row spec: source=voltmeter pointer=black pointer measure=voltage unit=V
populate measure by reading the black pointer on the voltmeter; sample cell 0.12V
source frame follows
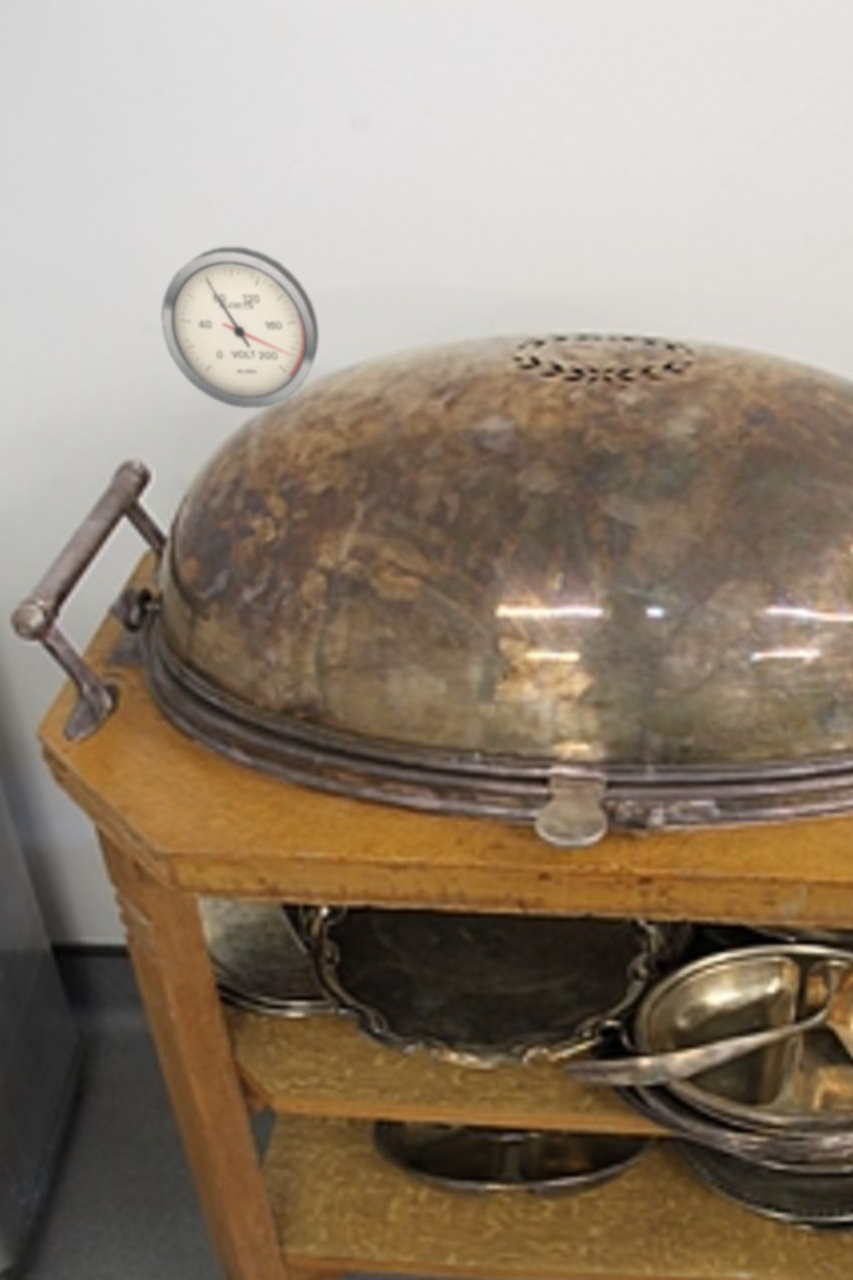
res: 80V
